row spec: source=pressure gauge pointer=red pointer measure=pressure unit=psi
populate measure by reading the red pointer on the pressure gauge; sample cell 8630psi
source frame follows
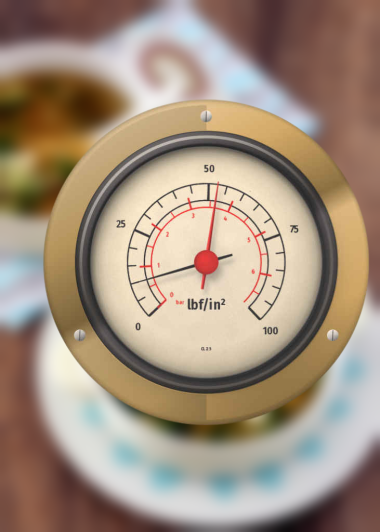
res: 52.5psi
